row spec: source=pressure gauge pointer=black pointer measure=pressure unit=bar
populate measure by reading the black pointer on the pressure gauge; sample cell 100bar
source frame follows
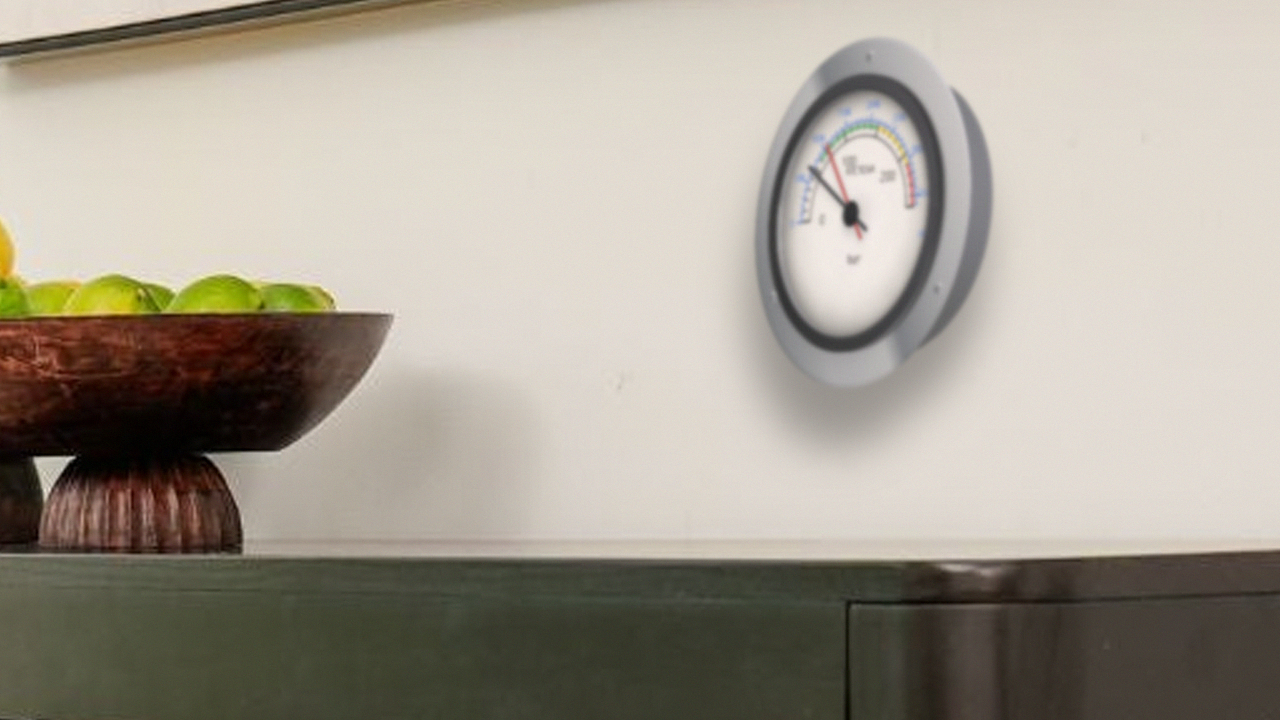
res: 50bar
